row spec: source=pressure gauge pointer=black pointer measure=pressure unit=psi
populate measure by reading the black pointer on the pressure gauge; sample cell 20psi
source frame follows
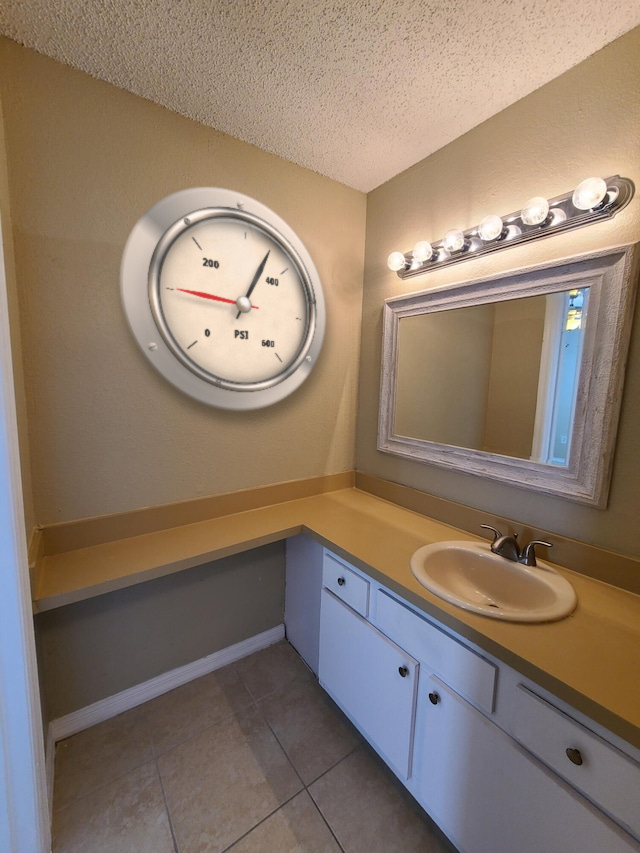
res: 350psi
